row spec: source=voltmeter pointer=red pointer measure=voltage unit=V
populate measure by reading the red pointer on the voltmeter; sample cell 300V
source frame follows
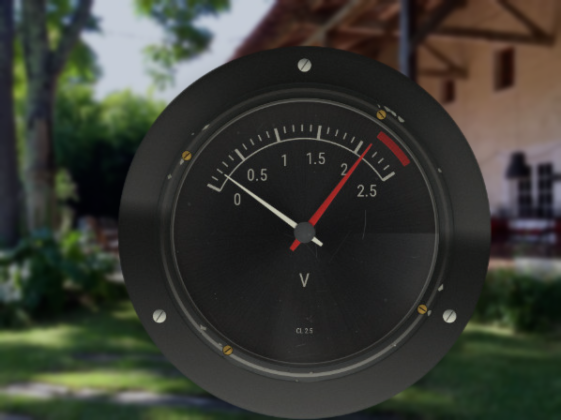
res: 2.1V
